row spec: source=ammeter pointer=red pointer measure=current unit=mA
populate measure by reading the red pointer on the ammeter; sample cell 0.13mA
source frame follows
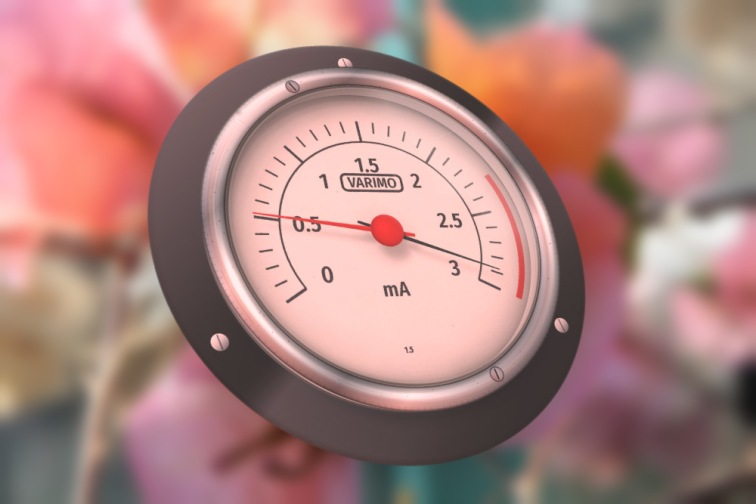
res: 0.5mA
